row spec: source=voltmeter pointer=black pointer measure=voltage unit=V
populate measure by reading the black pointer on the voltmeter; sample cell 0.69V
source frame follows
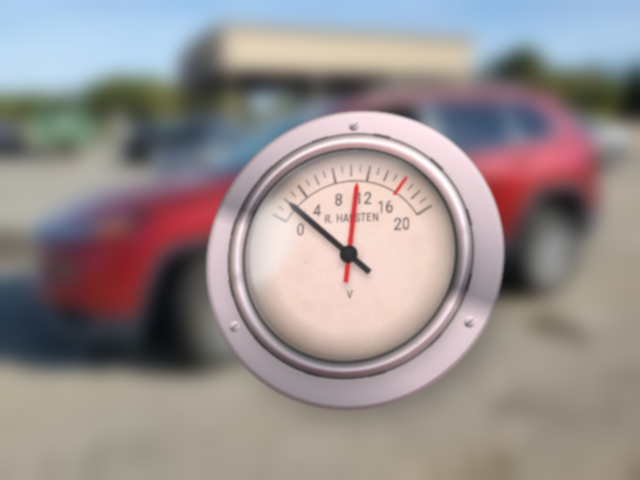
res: 2V
